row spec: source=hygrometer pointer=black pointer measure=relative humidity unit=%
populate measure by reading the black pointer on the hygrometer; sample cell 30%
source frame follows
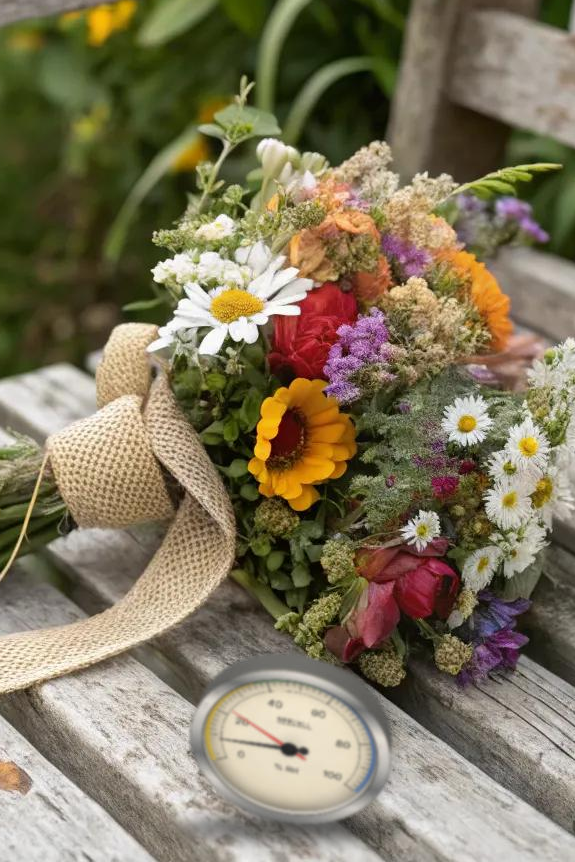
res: 10%
